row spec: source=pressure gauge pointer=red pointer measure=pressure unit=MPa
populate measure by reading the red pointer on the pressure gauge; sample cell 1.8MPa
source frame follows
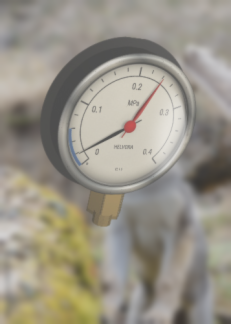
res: 0.24MPa
